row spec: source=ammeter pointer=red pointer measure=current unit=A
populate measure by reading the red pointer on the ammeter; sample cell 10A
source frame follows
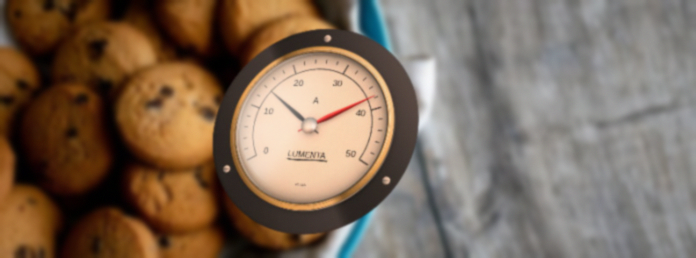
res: 38A
